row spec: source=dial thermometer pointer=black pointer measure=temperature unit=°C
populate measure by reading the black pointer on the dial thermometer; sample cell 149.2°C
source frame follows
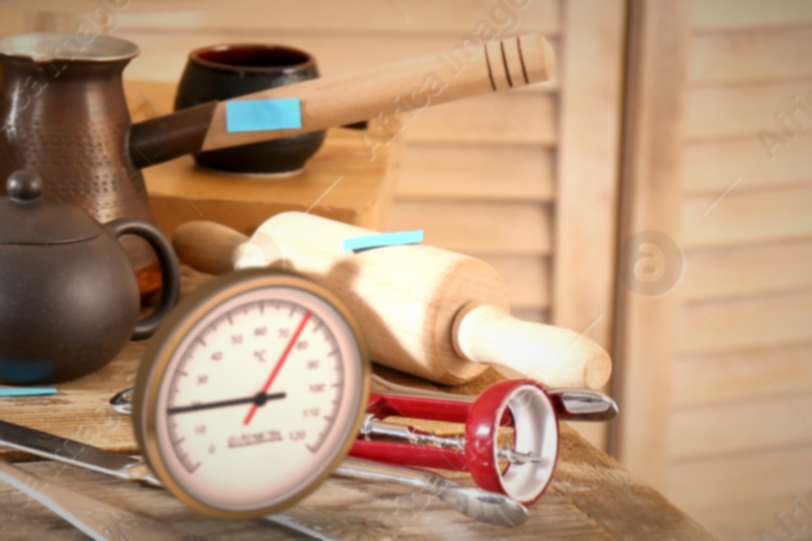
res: 20°C
